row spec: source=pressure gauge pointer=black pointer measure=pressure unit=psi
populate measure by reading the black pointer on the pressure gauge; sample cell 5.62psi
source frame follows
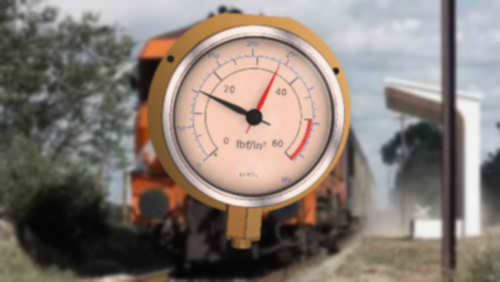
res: 15psi
